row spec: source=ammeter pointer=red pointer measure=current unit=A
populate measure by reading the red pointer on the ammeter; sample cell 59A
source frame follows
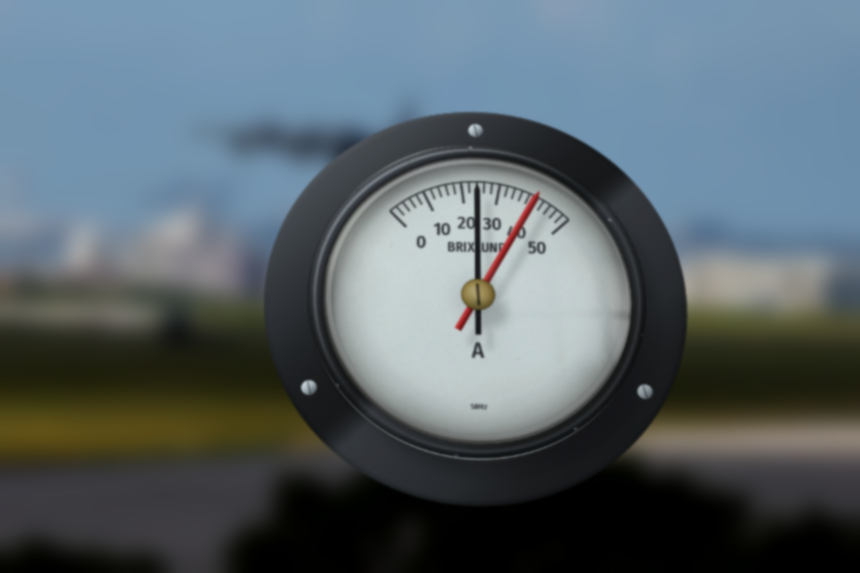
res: 40A
